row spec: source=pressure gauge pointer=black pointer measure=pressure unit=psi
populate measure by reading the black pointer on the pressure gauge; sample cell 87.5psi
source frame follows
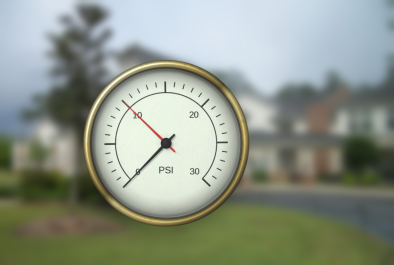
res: 0psi
